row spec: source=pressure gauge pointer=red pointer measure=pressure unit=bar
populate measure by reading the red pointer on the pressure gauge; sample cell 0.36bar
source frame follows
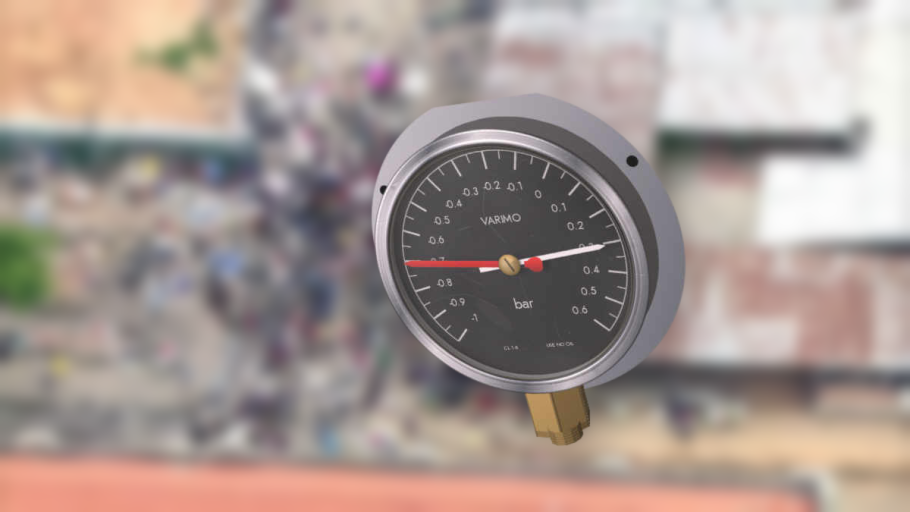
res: -0.7bar
